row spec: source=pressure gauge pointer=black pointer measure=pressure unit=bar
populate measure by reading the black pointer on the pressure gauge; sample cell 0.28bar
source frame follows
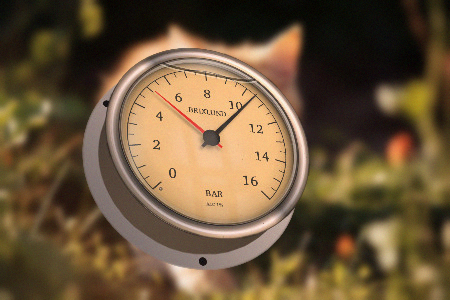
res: 10.5bar
